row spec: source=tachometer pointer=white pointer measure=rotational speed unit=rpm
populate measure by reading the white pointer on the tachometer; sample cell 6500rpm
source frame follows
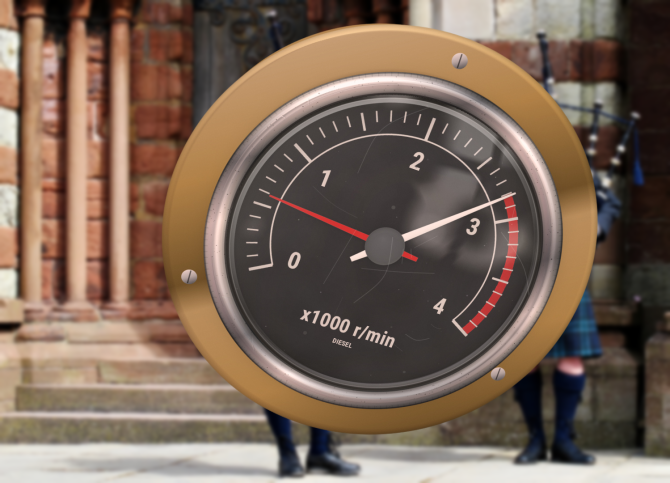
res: 2800rpm
